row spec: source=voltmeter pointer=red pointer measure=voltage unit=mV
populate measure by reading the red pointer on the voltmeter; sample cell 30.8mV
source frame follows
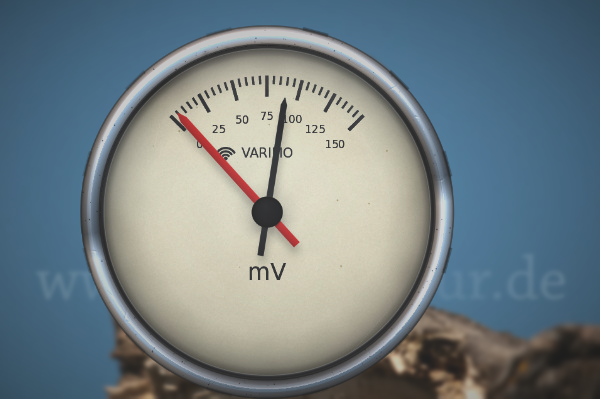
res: 5mV
